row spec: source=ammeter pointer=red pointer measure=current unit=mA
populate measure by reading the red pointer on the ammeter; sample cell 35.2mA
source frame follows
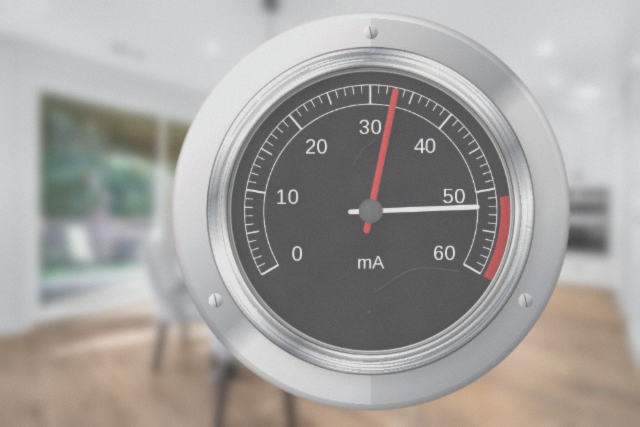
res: 33mA
